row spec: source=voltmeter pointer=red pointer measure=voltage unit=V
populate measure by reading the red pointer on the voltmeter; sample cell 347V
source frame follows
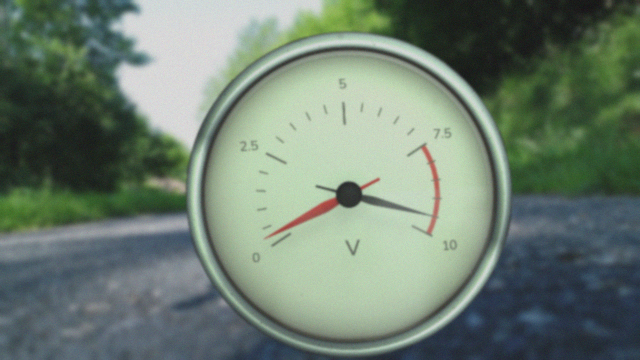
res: 0.25V
